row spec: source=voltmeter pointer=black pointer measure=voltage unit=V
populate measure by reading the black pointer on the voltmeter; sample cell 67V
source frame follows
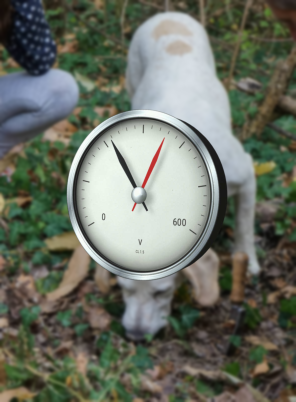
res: 220V
